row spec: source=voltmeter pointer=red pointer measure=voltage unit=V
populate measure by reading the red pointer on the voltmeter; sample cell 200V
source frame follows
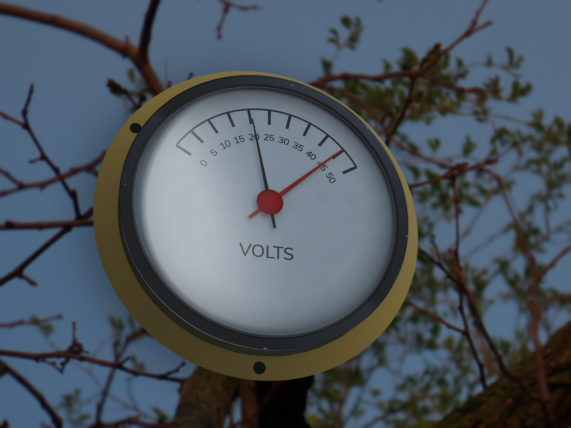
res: 45V
